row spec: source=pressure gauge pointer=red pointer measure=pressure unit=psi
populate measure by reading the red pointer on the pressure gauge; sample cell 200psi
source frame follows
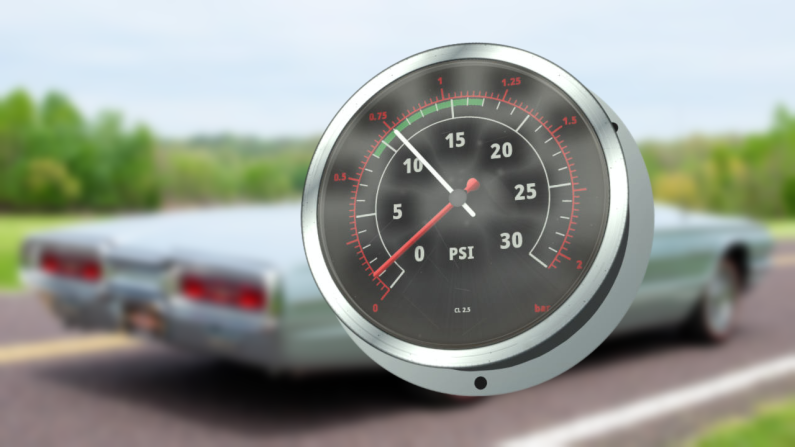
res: 1psi
